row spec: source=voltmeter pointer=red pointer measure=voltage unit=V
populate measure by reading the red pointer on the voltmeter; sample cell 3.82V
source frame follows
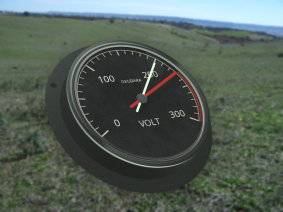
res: 230V
